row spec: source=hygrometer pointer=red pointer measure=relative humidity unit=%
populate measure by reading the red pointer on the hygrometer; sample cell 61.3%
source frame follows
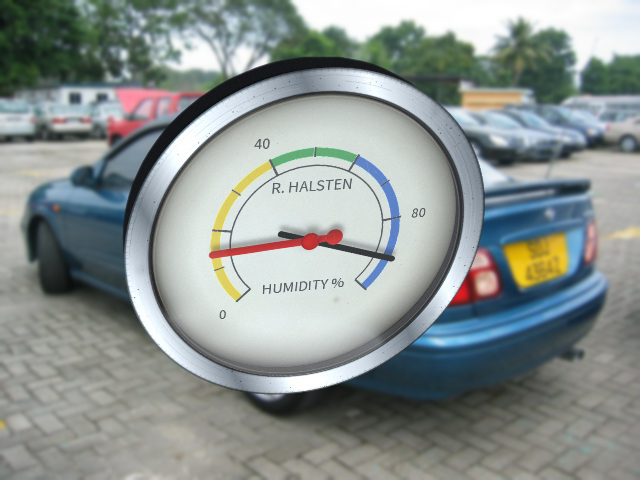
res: 15%
